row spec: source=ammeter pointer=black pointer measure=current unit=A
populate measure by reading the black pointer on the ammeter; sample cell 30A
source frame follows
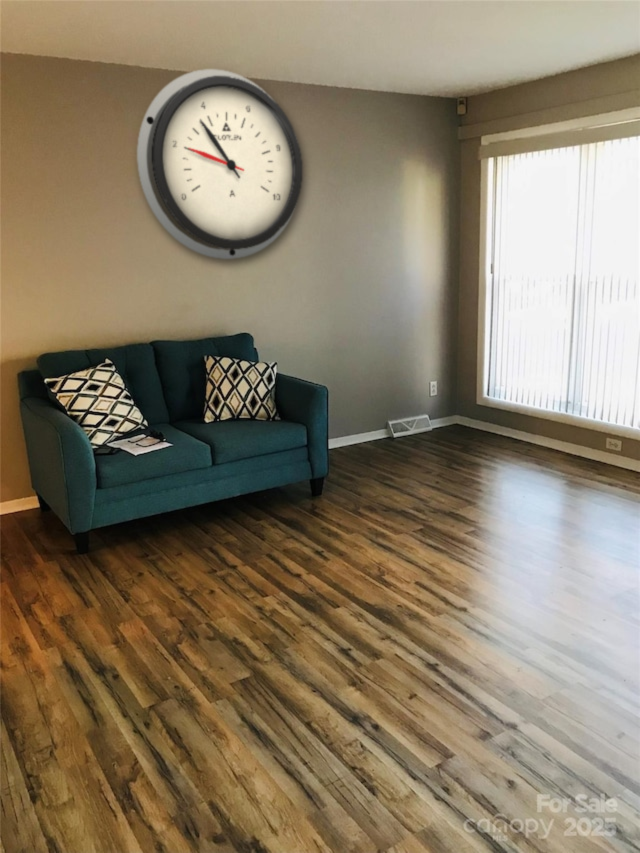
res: 3.5A
